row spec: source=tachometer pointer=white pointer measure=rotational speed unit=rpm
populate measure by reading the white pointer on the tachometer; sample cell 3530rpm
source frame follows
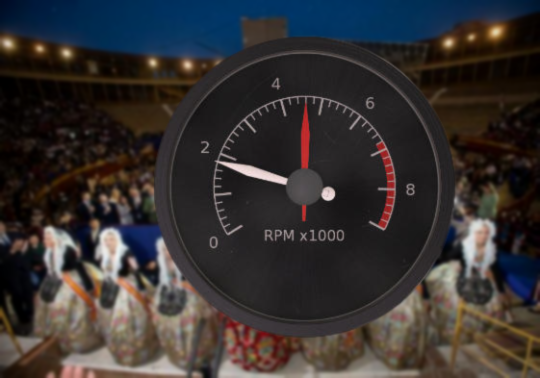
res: 1800rpm
